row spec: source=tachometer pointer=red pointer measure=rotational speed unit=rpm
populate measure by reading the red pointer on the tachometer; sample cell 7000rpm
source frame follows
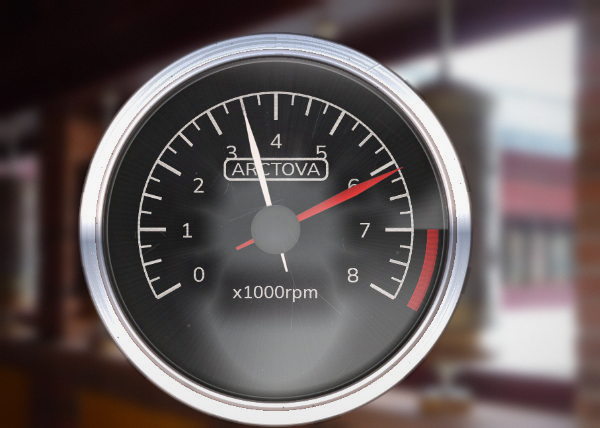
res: 6125rpm
